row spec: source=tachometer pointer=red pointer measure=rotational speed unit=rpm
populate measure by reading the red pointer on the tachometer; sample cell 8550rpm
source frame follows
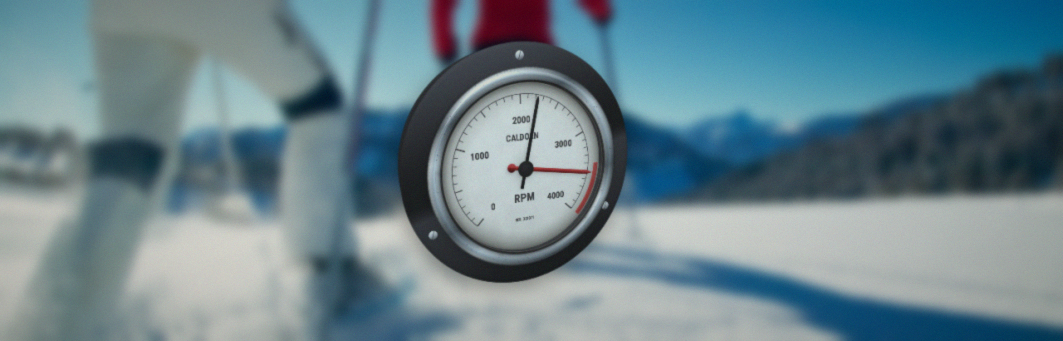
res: 3500rpm
